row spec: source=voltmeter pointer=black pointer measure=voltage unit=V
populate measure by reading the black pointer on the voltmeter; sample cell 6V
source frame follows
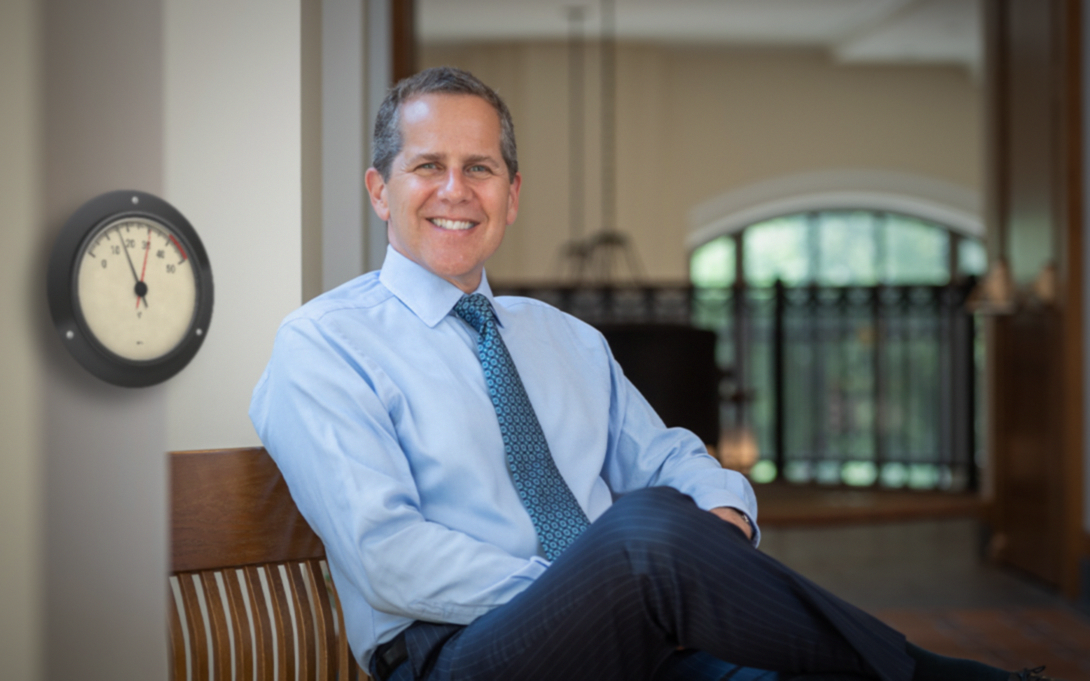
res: 15V
